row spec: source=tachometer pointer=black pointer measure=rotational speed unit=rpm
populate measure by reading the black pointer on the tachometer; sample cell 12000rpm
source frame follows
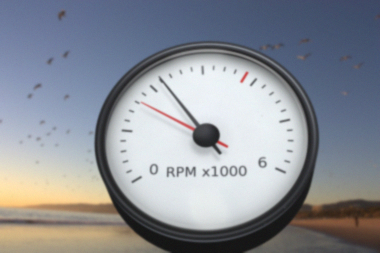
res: 2200rpm
